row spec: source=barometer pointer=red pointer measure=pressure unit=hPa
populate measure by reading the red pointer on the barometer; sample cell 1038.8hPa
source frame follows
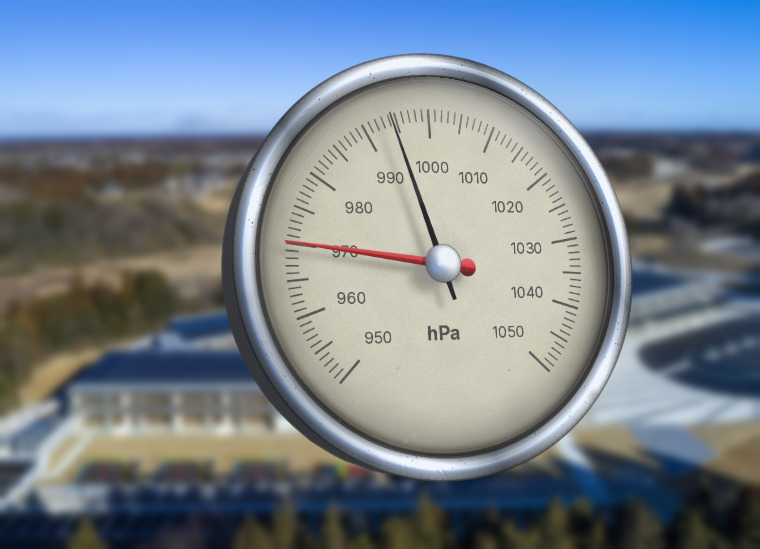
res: 970hPa
